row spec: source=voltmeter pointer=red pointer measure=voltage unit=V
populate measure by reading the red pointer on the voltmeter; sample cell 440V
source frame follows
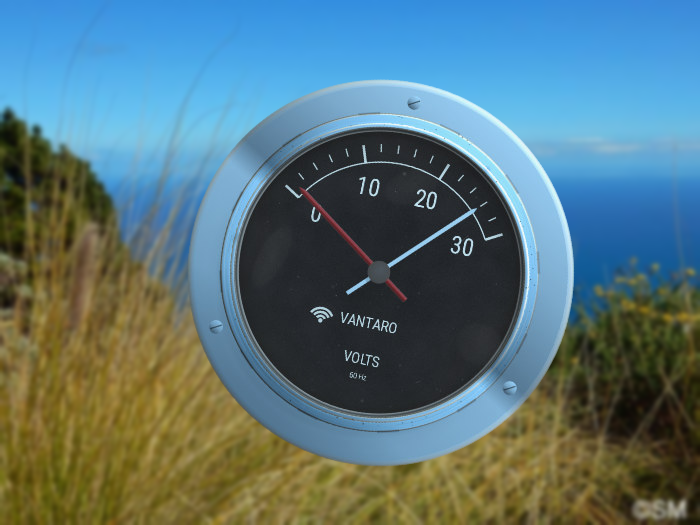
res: 1V
